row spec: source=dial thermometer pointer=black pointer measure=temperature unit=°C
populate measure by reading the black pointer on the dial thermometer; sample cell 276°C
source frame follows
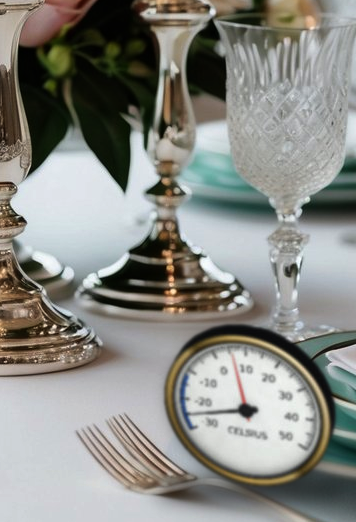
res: -25°C
